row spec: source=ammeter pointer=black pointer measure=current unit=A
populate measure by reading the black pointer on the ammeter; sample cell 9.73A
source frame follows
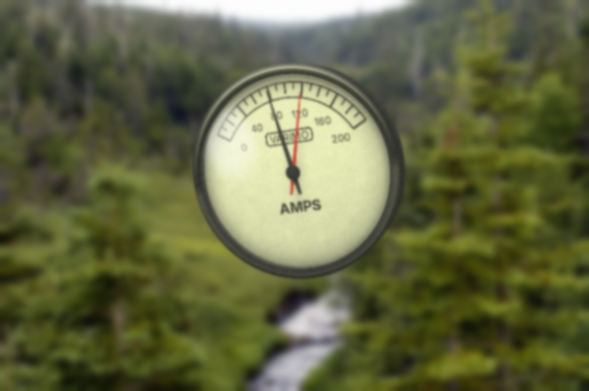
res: 80A
